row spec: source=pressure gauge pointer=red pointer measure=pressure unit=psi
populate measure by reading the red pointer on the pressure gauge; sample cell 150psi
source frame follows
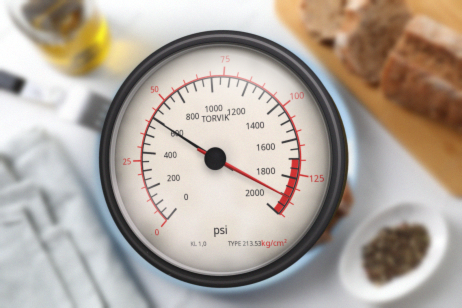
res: 1900psi
